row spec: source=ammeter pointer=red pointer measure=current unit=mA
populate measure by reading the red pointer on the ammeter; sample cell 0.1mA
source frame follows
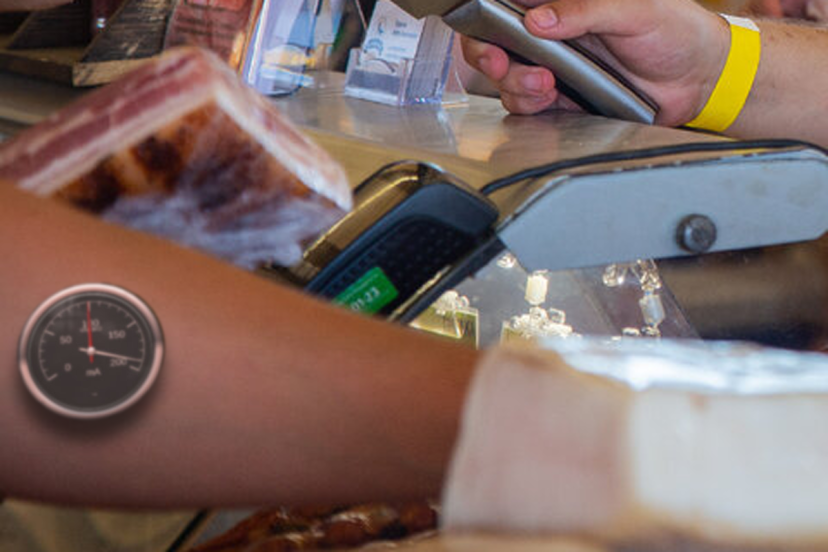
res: 100mA
